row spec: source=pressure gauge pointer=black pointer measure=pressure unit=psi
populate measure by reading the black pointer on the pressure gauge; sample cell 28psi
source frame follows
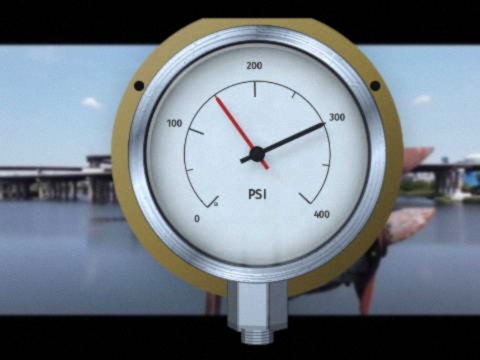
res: 300psi
